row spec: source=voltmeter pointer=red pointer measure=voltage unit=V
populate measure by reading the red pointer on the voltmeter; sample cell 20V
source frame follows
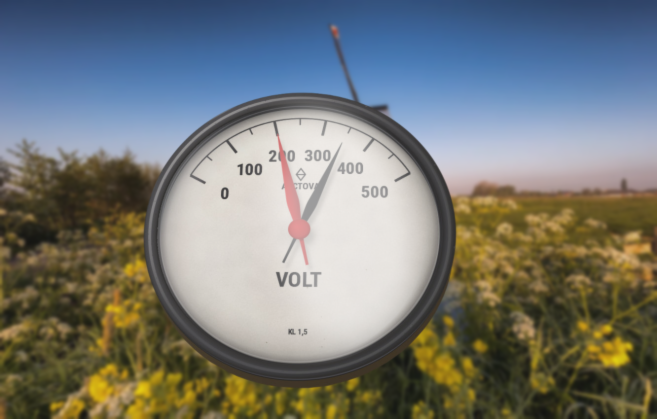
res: 200V
